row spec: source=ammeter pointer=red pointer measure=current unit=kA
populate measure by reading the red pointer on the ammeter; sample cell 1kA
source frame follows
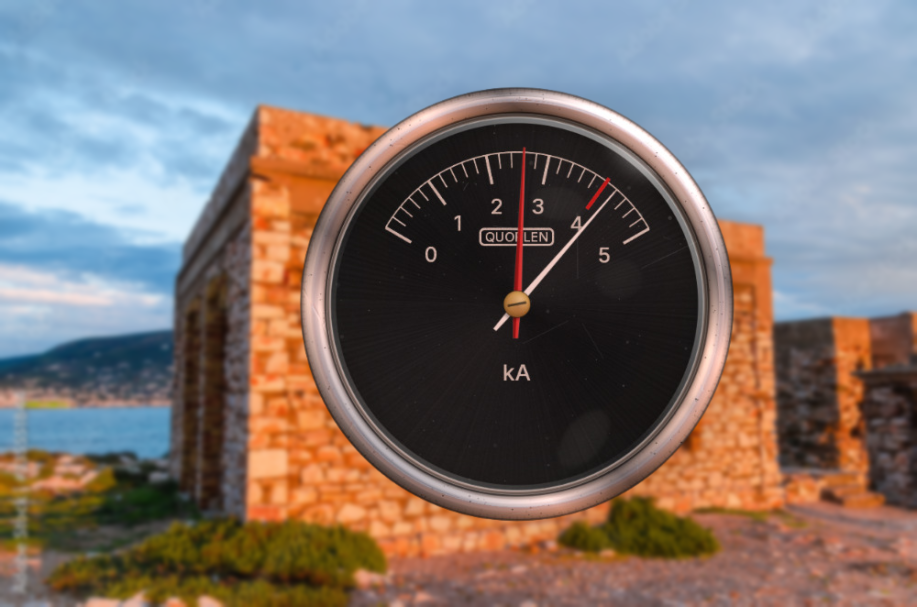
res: 2.6kA
